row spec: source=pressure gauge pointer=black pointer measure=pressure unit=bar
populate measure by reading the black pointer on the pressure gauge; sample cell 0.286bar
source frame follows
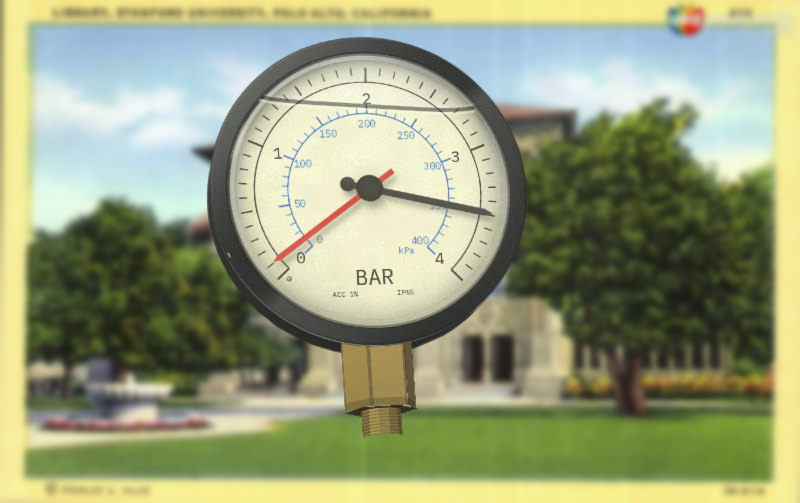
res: 3.5bar
